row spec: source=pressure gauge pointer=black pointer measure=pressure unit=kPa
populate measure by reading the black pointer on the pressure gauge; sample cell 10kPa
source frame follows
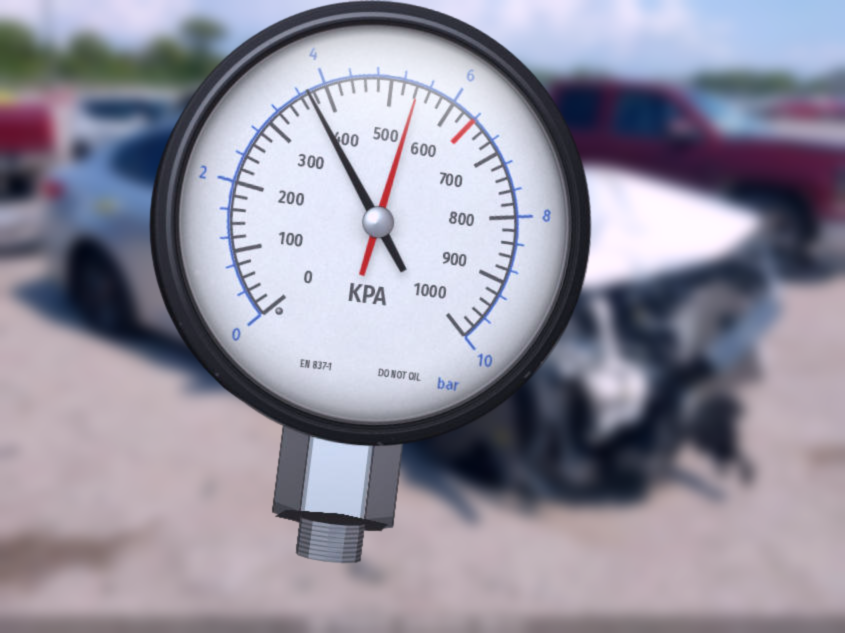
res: 370kPa
